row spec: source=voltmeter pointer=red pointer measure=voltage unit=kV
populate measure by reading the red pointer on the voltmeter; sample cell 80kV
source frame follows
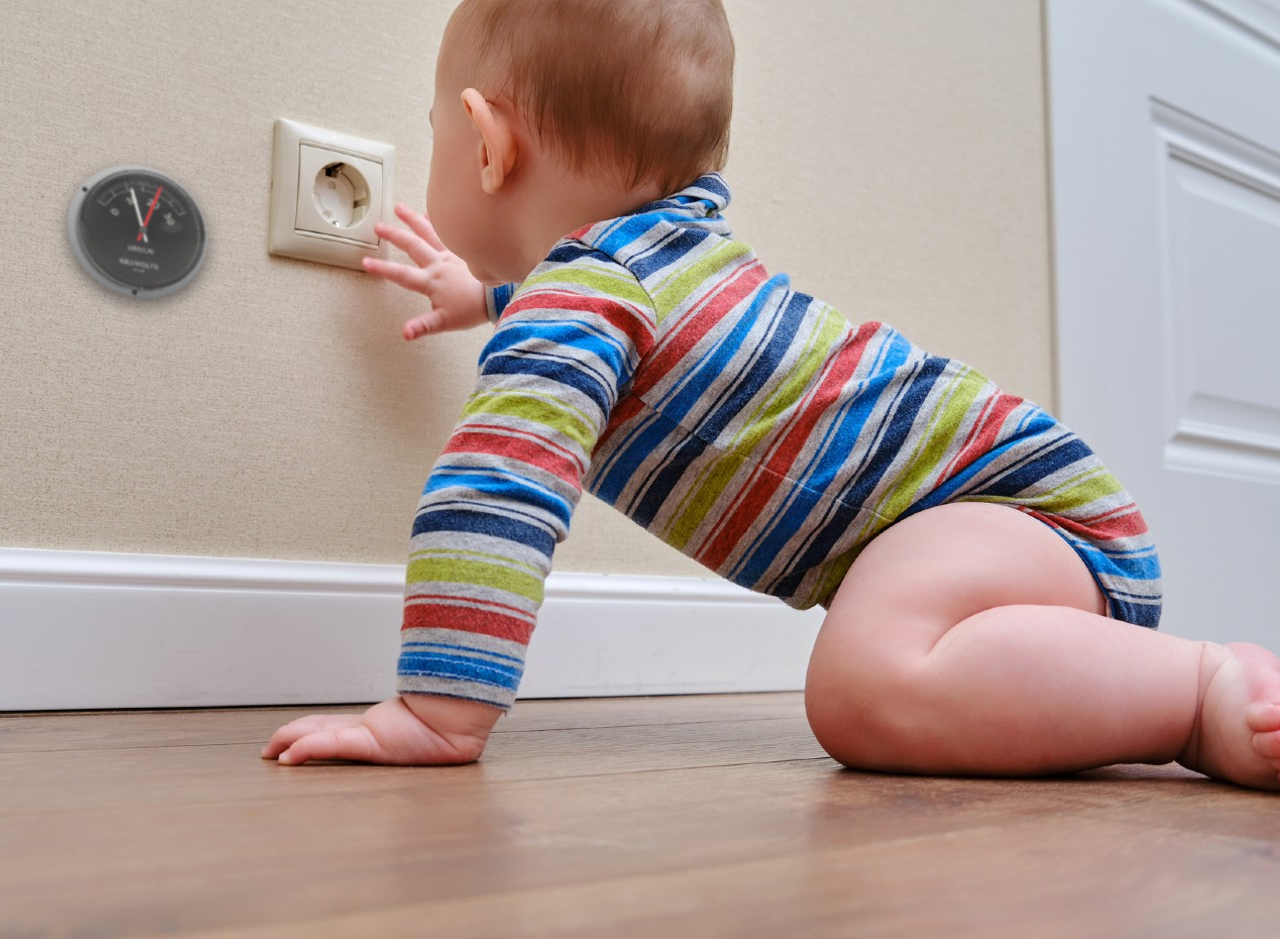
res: 20kV
